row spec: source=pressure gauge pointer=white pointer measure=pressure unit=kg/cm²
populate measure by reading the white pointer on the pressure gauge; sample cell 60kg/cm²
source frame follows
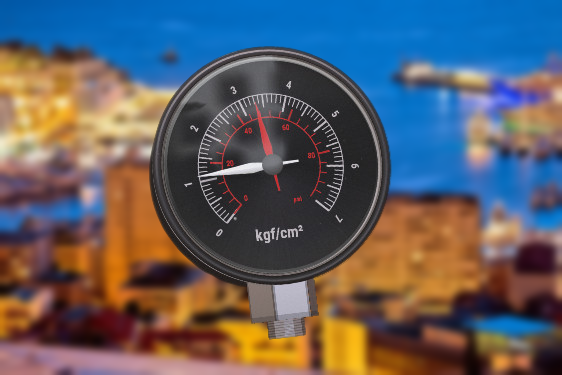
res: 1.1kg/cm²
